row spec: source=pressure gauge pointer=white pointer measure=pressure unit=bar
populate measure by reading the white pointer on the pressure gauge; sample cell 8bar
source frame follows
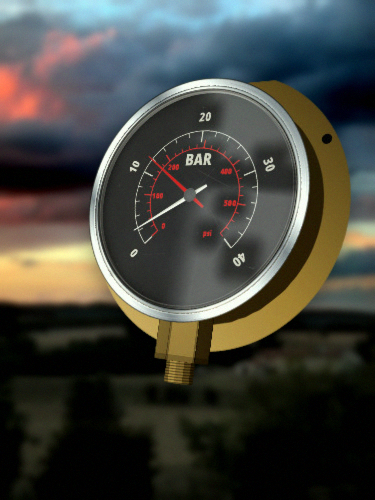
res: 2bar
